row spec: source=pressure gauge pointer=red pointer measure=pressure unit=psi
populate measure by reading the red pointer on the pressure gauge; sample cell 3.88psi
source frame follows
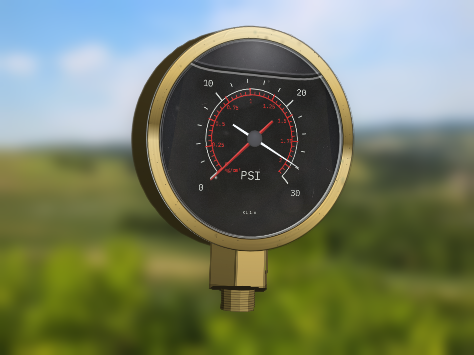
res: 0psi
